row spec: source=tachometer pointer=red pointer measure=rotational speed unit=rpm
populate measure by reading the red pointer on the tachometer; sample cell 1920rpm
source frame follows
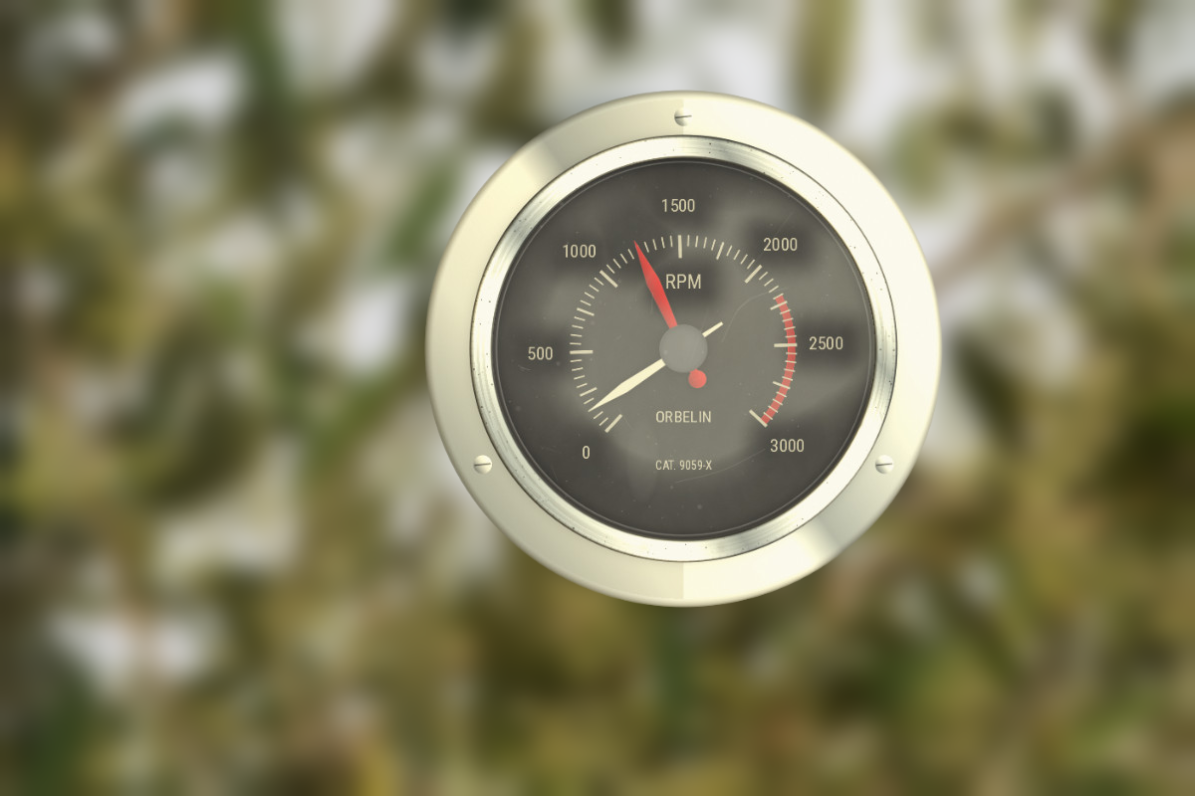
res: 1250rpm
